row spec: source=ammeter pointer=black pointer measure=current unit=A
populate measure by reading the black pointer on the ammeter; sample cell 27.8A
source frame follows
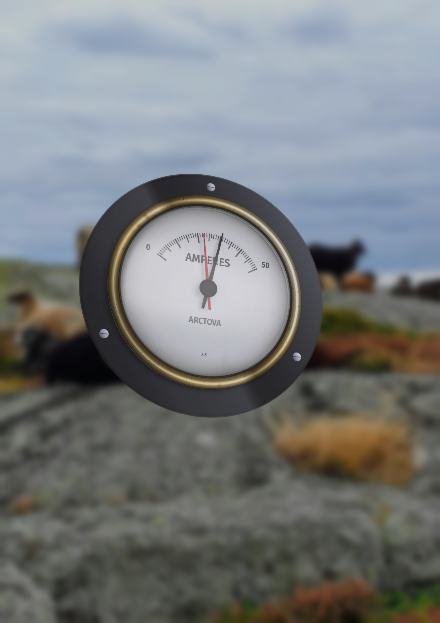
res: 30A
